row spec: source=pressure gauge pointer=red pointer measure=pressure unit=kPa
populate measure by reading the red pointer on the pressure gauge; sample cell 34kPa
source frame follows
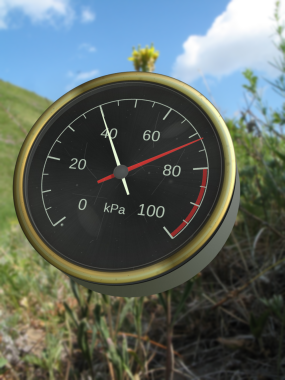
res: 72.5kPa
